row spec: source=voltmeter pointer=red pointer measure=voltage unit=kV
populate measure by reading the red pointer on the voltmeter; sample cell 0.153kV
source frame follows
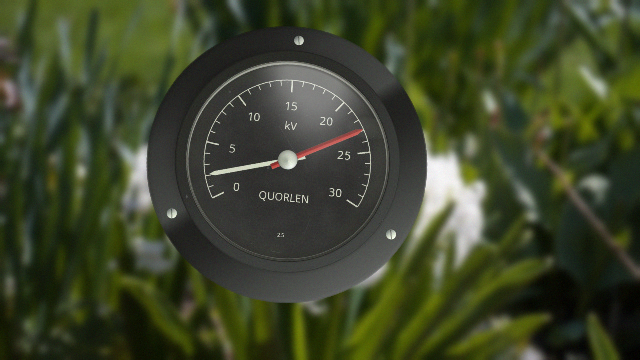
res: 23kV
